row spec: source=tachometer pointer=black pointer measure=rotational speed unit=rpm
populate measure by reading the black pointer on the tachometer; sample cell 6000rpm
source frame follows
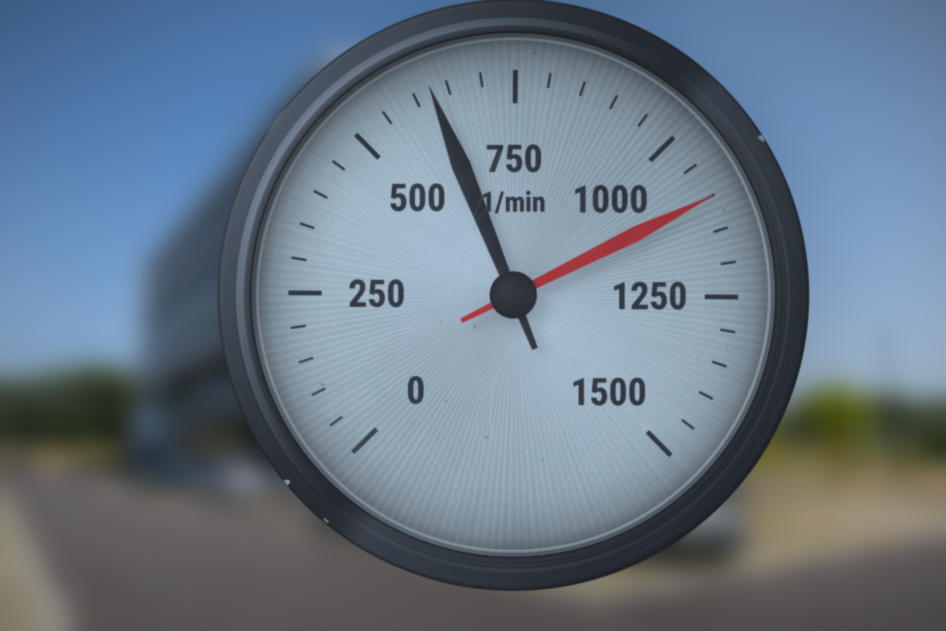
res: 625rpm
